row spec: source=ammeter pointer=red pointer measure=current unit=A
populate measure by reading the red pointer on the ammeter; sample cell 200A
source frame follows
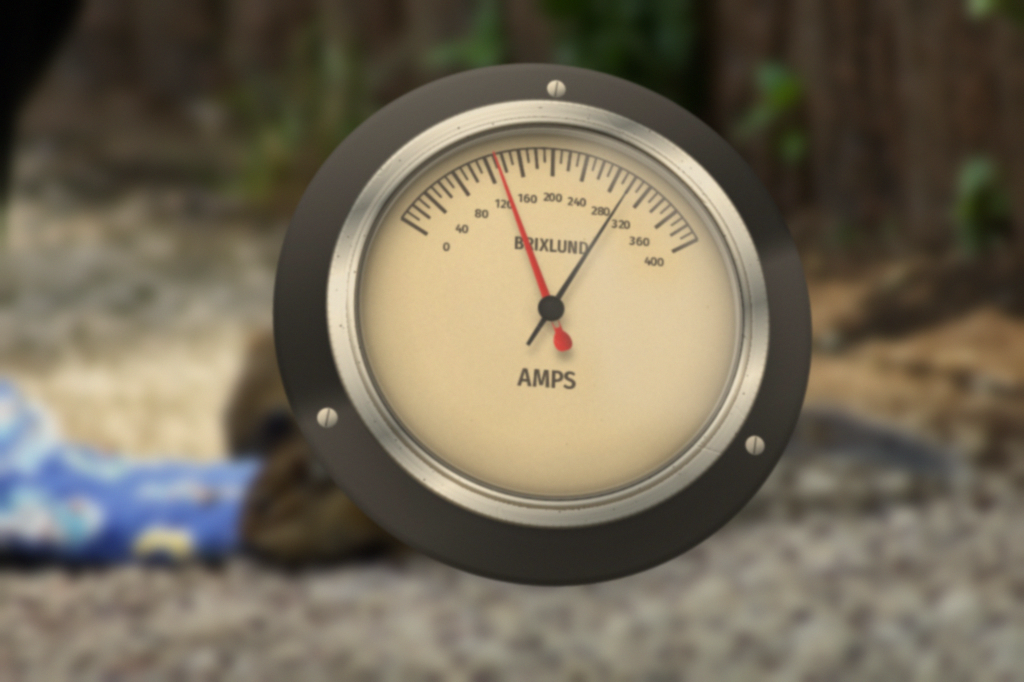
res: 130A
